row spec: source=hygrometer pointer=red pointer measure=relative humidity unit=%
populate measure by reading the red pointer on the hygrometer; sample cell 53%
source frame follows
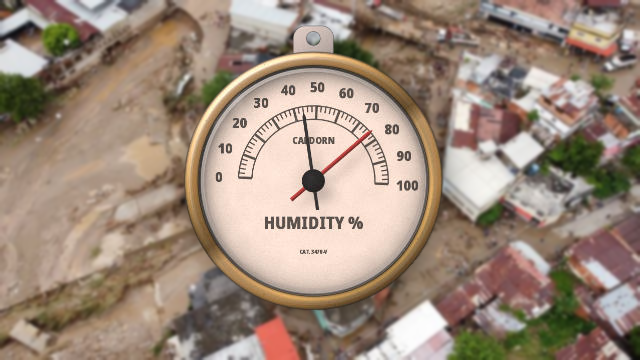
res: 76%
